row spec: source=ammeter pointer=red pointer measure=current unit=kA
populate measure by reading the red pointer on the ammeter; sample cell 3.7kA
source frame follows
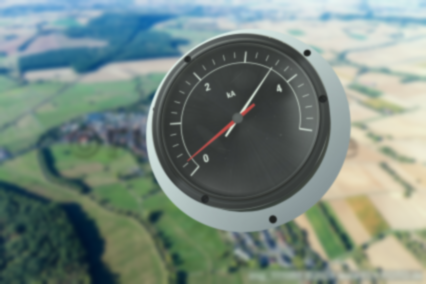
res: 0.2kA
